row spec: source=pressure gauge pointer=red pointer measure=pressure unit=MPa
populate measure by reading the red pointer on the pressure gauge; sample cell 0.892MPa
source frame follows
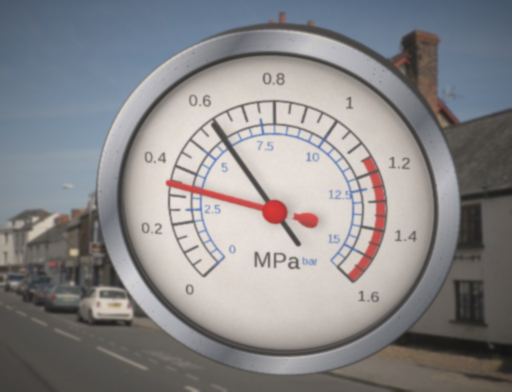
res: 0.35MPa
